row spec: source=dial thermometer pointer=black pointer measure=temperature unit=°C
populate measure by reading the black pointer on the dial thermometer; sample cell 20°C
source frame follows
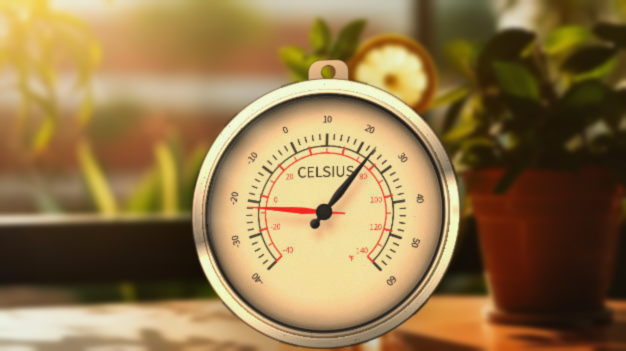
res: 24°C
